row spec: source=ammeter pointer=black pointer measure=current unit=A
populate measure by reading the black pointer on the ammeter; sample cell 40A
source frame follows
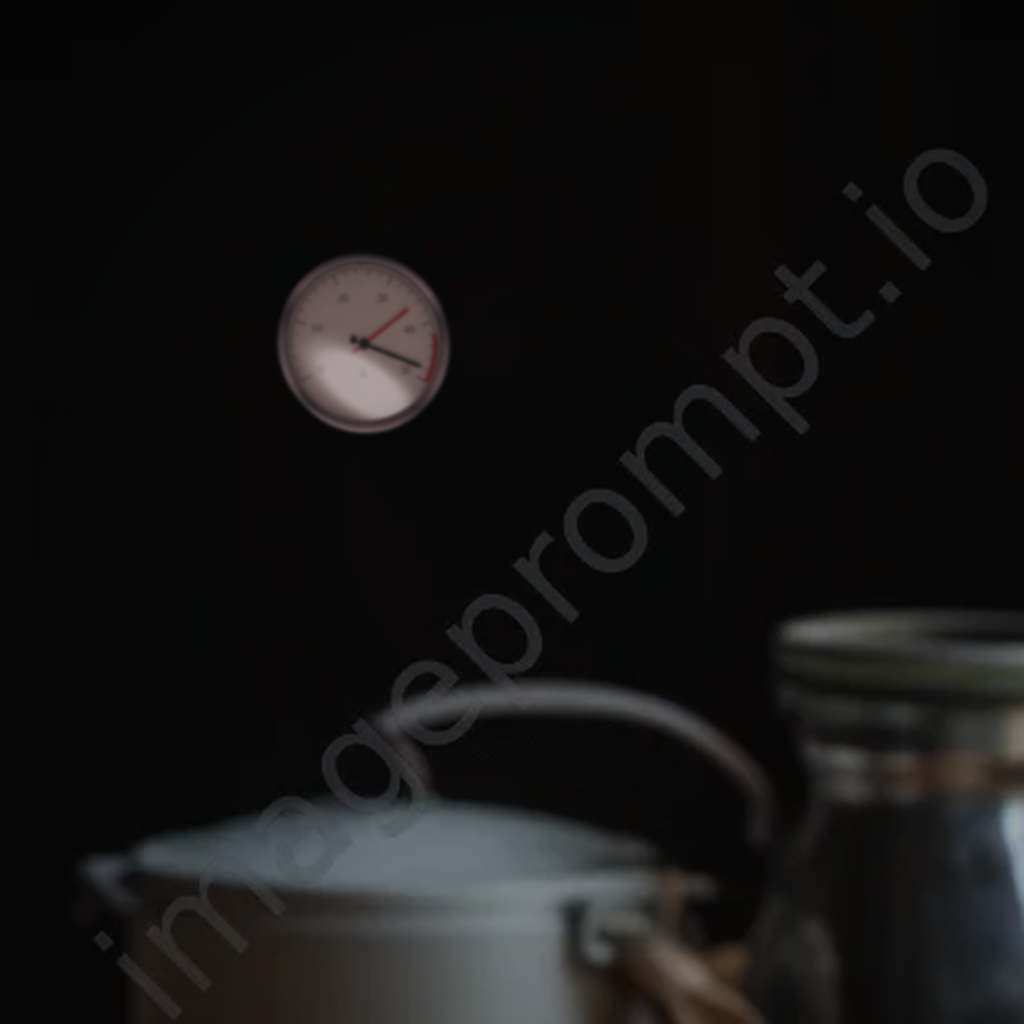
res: 48A
